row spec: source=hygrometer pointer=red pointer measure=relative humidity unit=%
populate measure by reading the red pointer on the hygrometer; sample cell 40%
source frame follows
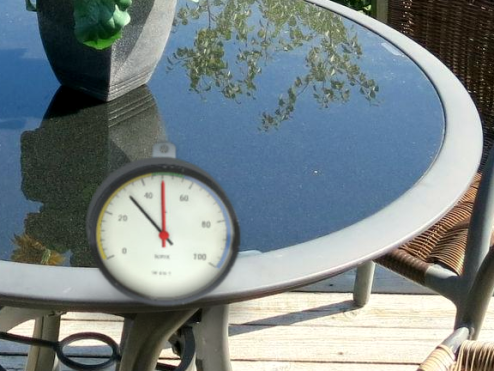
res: 48%
